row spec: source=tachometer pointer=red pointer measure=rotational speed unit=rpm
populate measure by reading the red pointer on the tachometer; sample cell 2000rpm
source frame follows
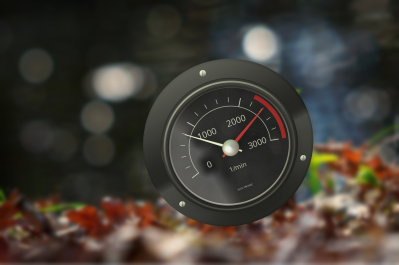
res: 2400rpm
